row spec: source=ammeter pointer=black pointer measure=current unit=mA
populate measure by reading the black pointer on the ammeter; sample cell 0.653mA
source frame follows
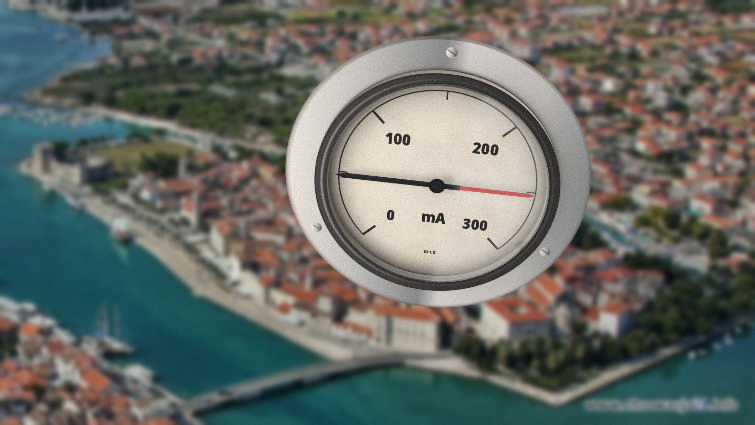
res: 50mA
